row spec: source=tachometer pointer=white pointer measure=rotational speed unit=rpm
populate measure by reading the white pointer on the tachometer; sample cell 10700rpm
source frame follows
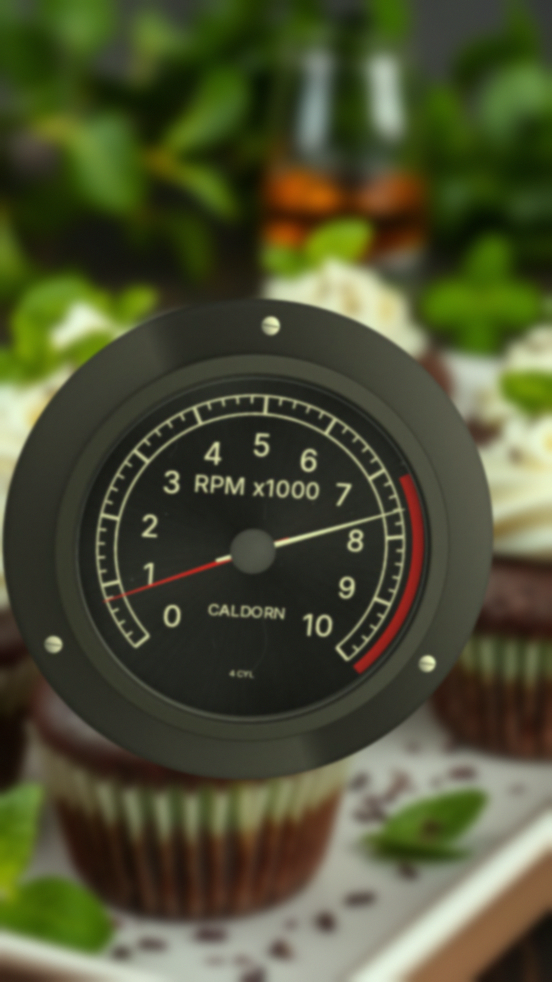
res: 7600rpm
